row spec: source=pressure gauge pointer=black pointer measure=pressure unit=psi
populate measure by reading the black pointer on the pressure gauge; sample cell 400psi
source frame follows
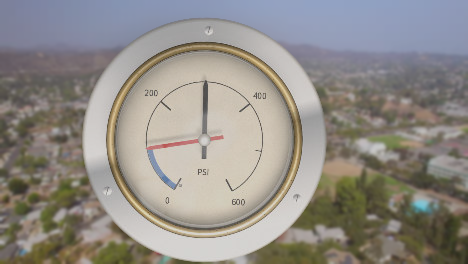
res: 300psi
